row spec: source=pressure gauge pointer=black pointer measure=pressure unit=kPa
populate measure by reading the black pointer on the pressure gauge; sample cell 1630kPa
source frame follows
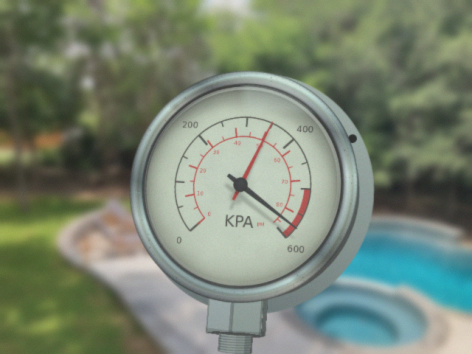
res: 575kPa
